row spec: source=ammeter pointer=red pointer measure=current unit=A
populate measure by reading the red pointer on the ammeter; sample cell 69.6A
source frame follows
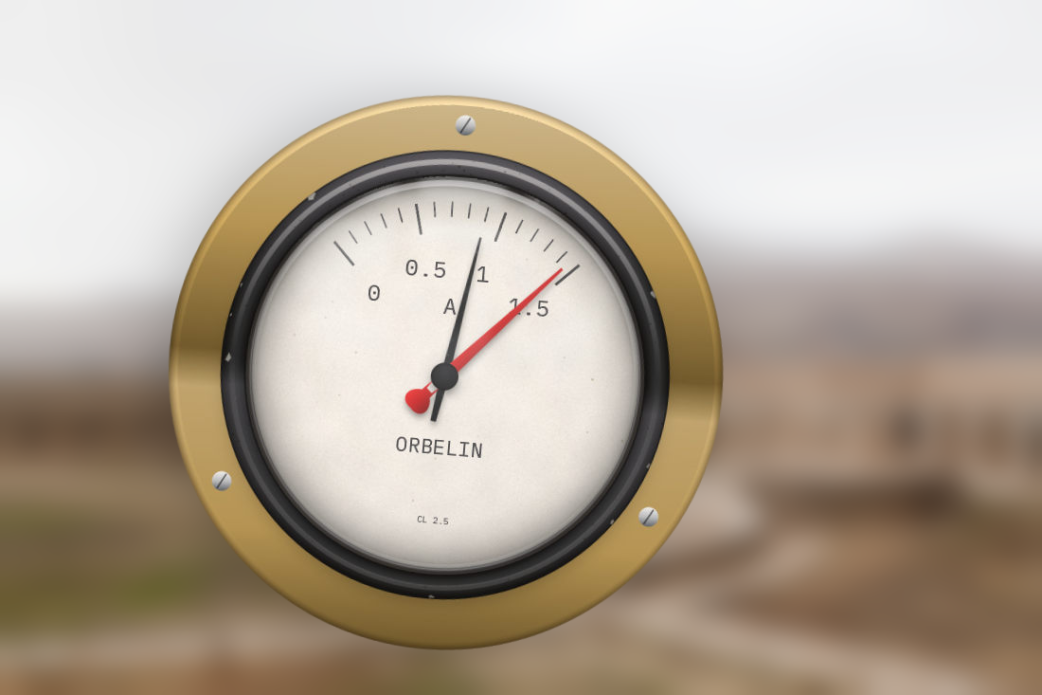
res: 1.45A
